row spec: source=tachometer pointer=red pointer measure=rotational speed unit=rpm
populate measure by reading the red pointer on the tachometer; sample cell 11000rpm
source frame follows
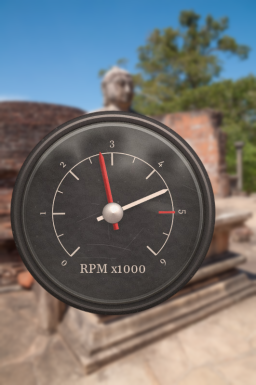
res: 2750rpm
